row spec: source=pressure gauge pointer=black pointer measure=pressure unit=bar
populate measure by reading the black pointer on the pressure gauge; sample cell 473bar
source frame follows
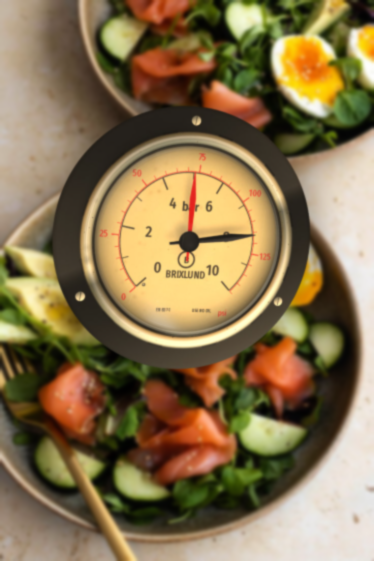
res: 8bar
